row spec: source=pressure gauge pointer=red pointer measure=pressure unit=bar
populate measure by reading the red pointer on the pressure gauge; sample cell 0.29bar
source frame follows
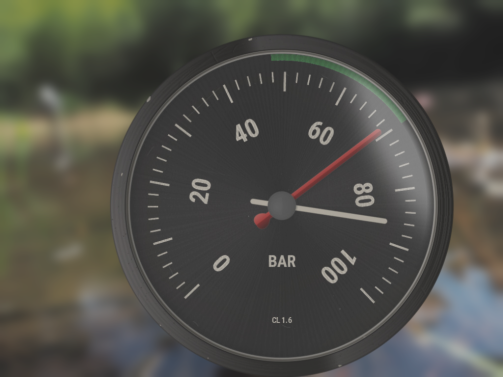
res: 69bar
